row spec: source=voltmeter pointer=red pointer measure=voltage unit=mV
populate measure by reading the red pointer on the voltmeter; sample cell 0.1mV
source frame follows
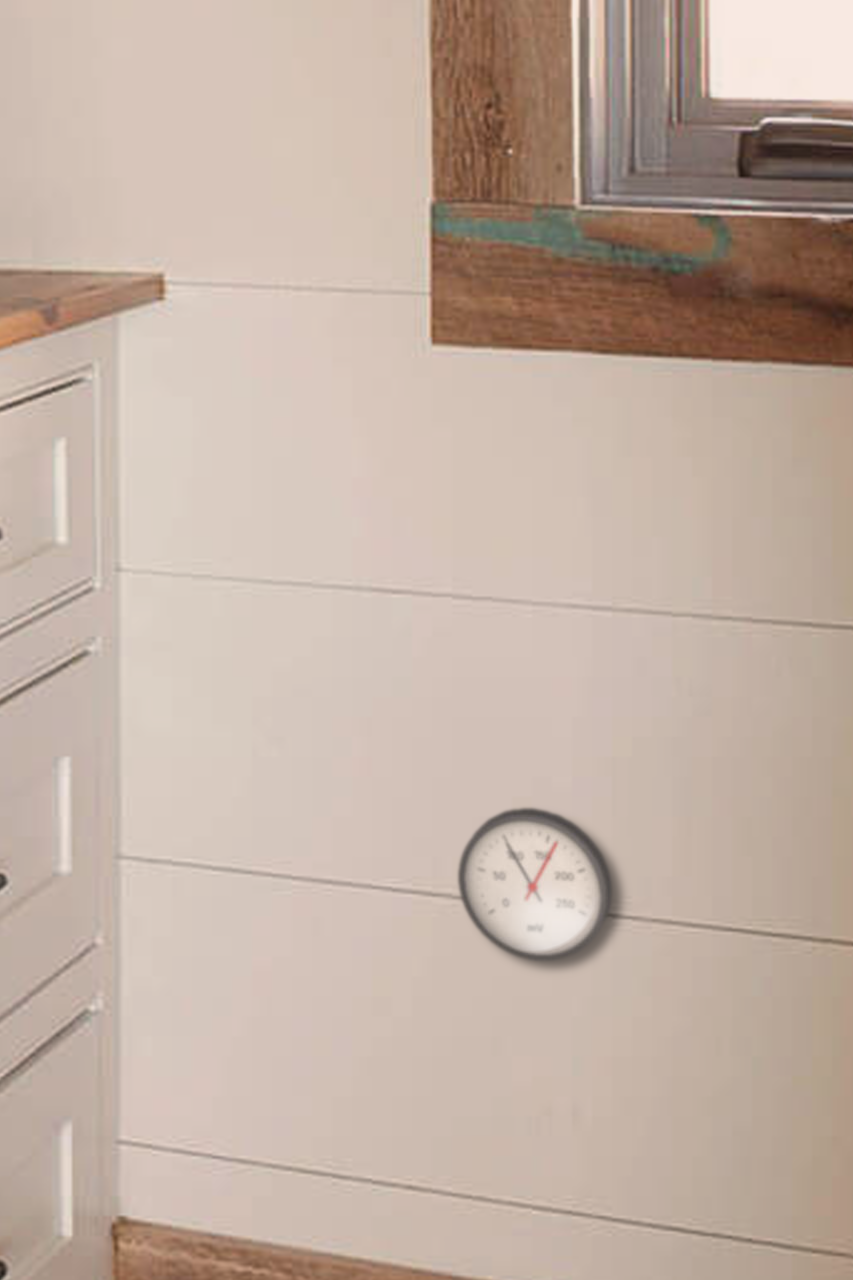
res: 160mV
